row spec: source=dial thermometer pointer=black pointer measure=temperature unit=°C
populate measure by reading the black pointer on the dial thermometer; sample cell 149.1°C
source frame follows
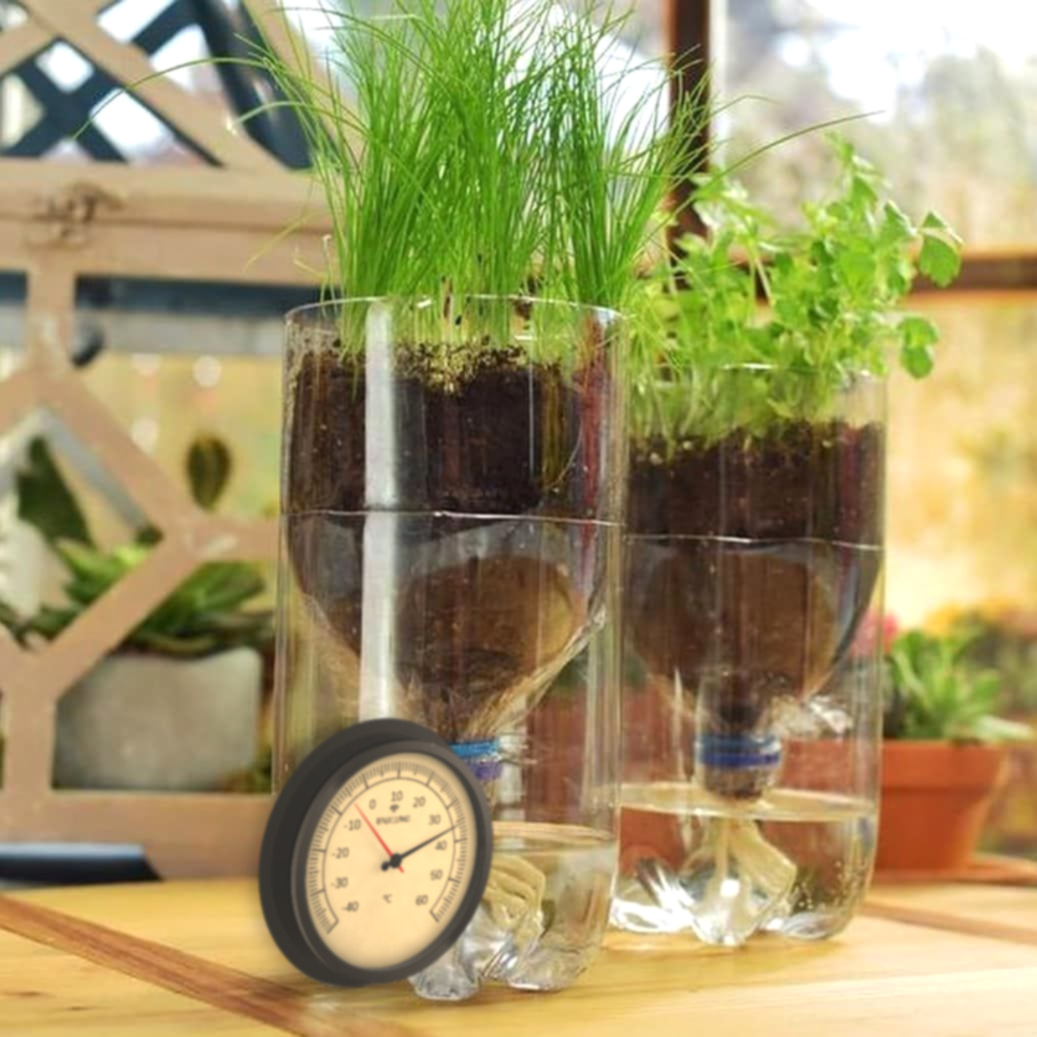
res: 35°C
